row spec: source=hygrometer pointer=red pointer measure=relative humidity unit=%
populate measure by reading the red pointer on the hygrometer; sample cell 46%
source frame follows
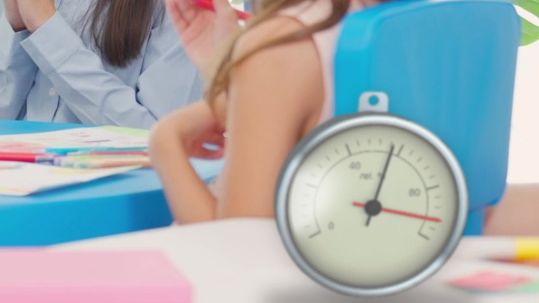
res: 92%
